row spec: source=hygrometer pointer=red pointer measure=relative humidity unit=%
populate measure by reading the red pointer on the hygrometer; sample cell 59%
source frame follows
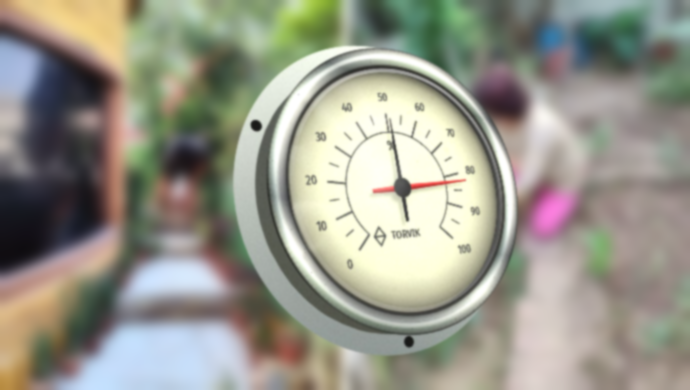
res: 82.5%
